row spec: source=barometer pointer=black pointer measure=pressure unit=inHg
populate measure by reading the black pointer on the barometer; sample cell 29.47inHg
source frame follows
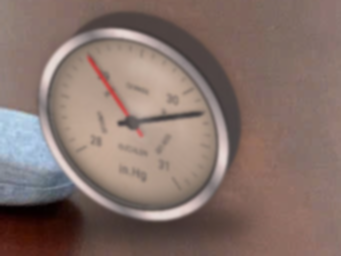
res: 30.2inHg
